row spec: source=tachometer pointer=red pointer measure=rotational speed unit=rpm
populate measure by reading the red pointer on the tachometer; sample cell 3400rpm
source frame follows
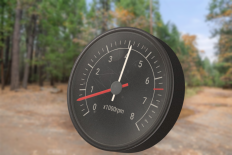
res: 600rpm
